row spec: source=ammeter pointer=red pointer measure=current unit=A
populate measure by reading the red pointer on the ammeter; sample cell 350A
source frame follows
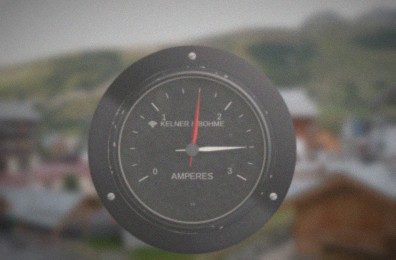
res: 1.6A
